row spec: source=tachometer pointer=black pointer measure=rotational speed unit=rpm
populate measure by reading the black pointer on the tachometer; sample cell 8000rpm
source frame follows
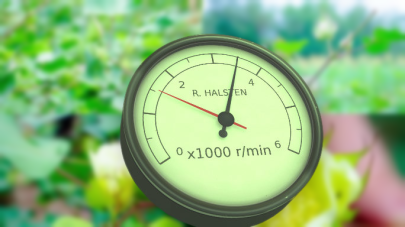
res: 3500rpm
